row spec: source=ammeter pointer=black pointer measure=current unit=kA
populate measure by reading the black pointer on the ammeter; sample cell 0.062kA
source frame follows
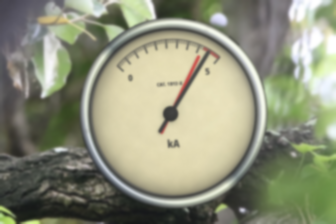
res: 4.5kA
